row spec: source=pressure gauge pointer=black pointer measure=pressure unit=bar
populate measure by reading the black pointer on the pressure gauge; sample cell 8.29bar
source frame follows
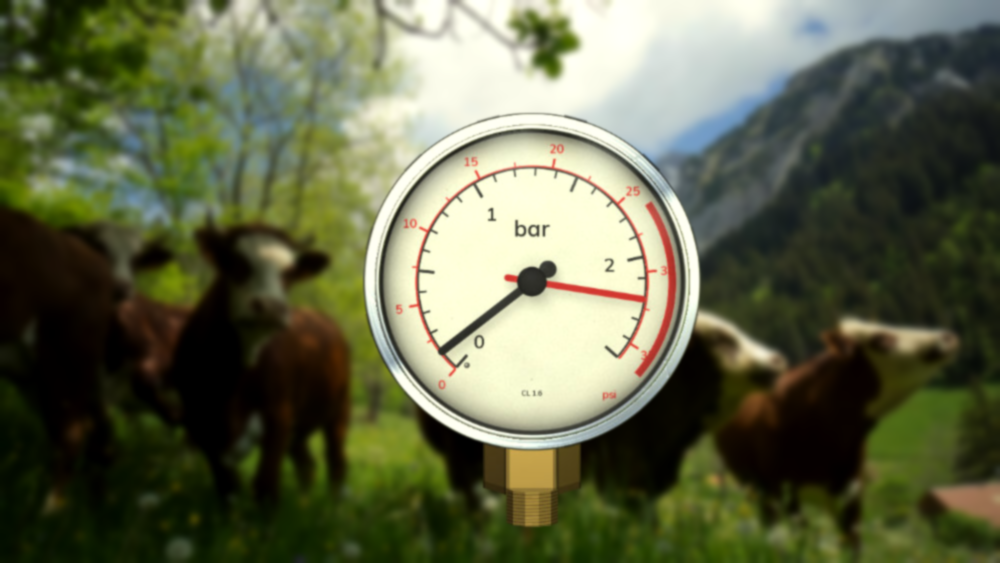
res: 0.1bar
